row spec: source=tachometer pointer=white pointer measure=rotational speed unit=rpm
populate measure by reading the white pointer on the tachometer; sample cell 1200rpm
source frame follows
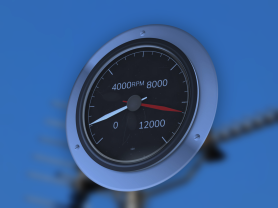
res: 1000rpm
